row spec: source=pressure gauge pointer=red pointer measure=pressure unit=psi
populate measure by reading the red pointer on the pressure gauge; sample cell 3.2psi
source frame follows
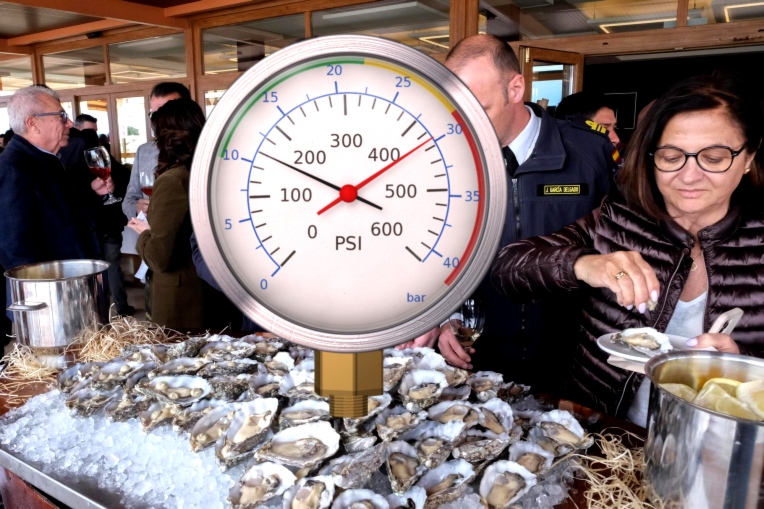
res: 430psi
